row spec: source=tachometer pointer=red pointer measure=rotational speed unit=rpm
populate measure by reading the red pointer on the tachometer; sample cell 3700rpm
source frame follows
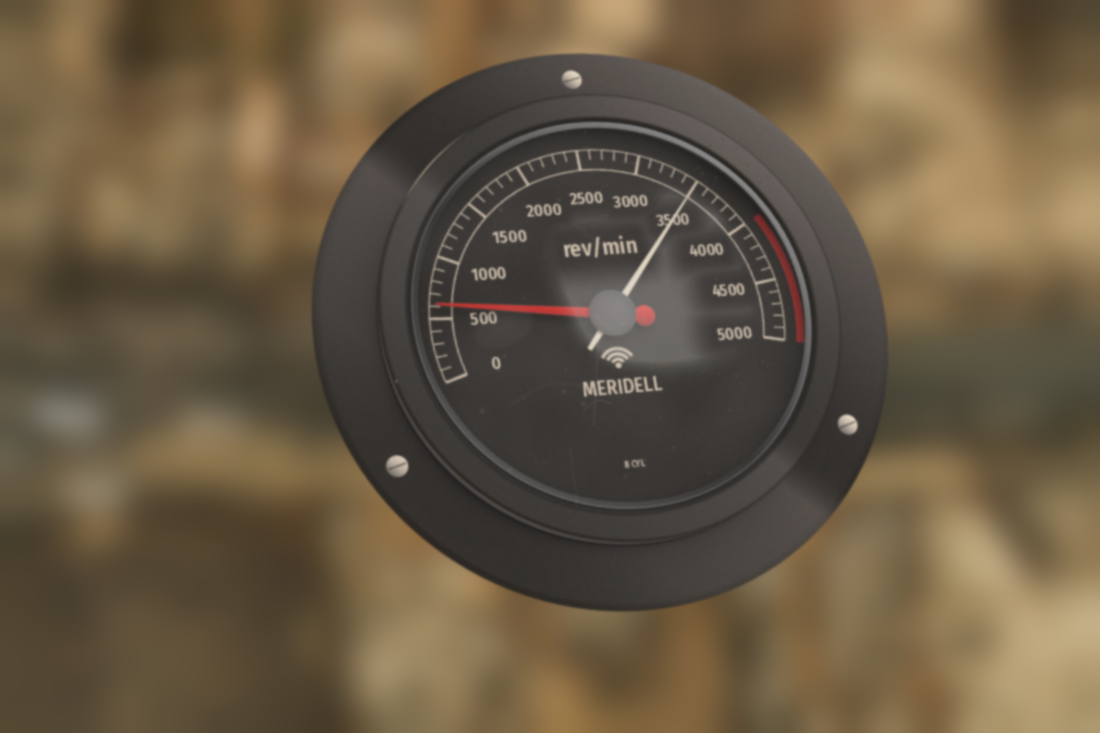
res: 600rpm
